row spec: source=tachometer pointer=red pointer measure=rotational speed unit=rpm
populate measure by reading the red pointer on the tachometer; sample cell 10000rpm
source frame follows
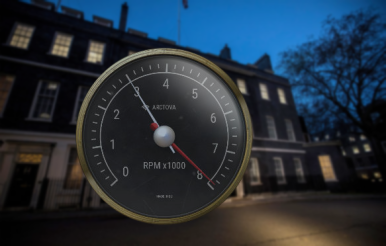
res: 7900rpm
